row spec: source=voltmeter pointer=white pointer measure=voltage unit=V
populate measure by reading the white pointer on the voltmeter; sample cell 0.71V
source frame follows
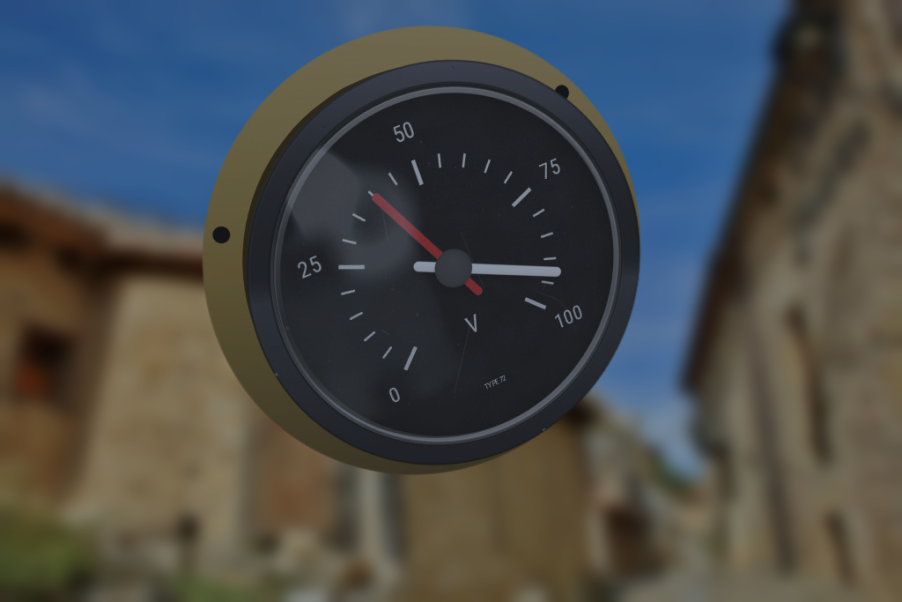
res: 92.5V
